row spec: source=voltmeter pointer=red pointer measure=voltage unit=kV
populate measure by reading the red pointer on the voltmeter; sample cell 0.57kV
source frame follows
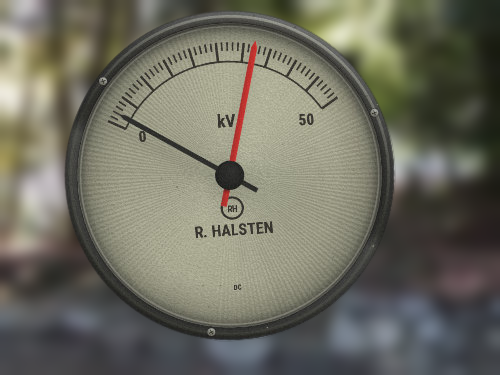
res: 32kV
